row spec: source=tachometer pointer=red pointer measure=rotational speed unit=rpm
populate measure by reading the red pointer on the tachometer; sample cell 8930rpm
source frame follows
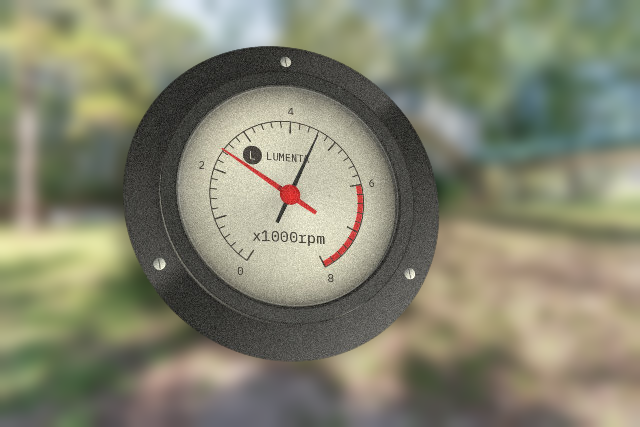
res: 2400rpm
